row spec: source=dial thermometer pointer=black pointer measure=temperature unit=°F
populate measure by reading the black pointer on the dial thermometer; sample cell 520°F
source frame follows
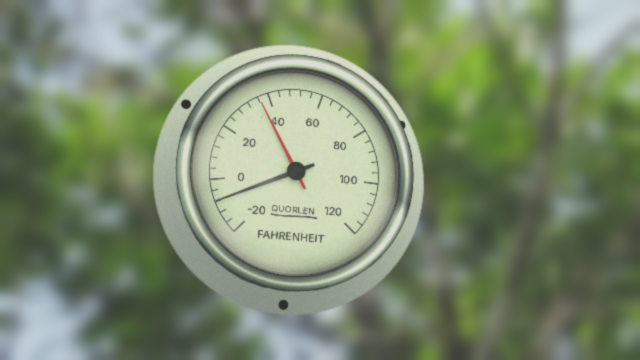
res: -8°F
